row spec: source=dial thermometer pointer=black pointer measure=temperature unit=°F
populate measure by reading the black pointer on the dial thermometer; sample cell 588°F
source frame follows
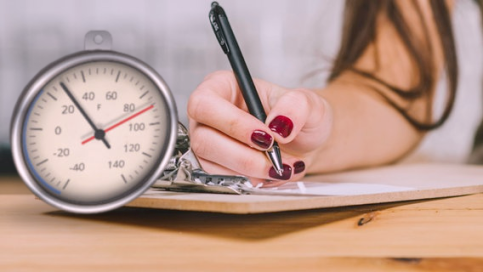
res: 28°F
